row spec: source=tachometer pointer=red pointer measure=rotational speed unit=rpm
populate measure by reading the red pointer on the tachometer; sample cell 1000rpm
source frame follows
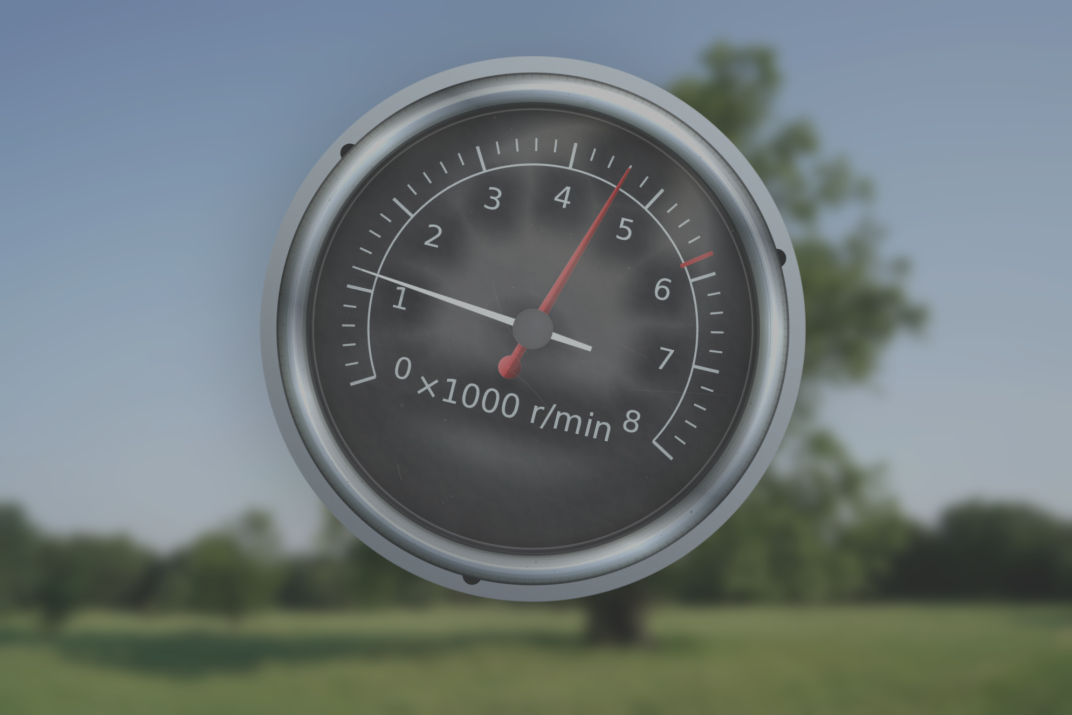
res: 4600rpm
